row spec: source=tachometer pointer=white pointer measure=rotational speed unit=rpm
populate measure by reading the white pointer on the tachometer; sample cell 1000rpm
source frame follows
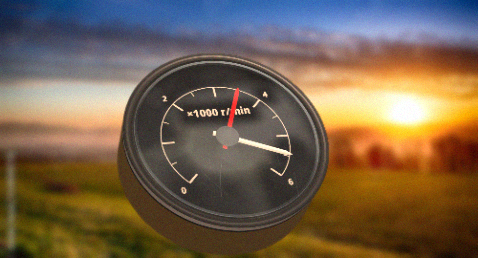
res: 5500rpm
